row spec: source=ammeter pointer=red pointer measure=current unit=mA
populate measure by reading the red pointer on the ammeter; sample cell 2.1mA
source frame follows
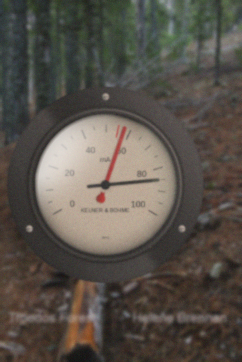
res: 57.5mA
